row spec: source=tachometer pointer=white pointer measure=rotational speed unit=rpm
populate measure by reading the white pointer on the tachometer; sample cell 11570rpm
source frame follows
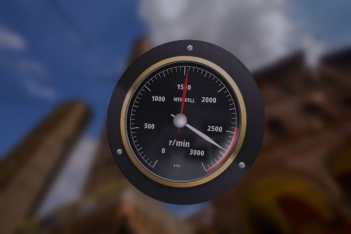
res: 2700rpm
